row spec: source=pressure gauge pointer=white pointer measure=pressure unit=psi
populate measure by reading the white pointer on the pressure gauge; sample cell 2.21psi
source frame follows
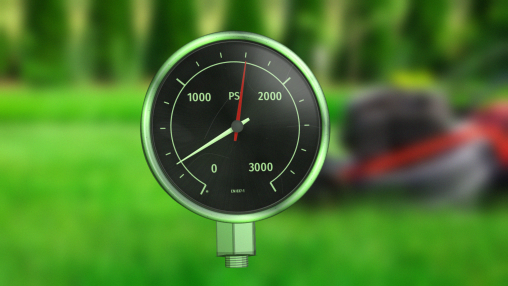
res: 300psi
